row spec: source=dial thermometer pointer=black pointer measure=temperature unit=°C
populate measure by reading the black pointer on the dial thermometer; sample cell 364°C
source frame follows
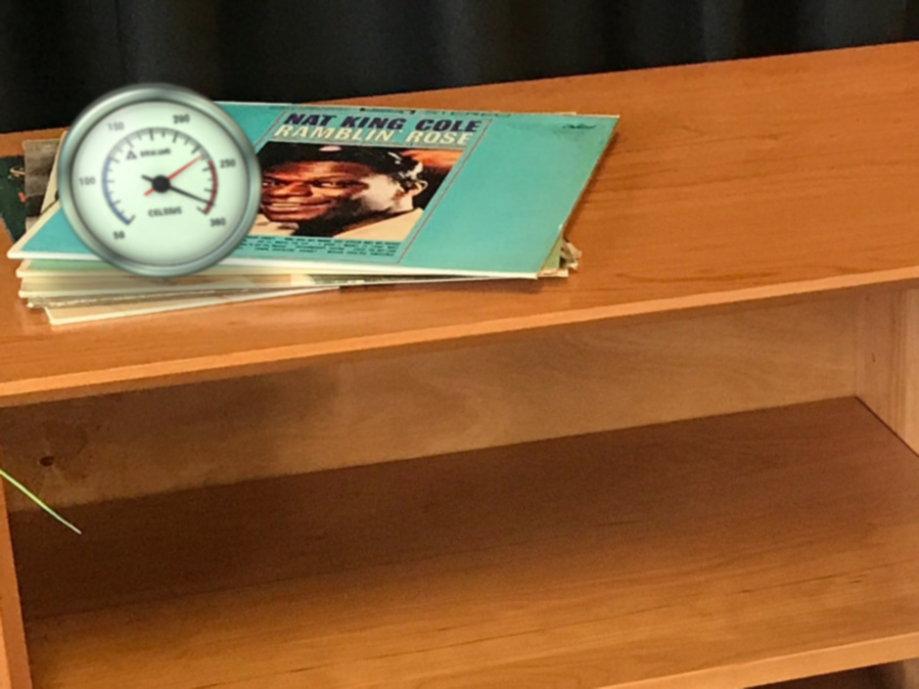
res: 287.5°C
